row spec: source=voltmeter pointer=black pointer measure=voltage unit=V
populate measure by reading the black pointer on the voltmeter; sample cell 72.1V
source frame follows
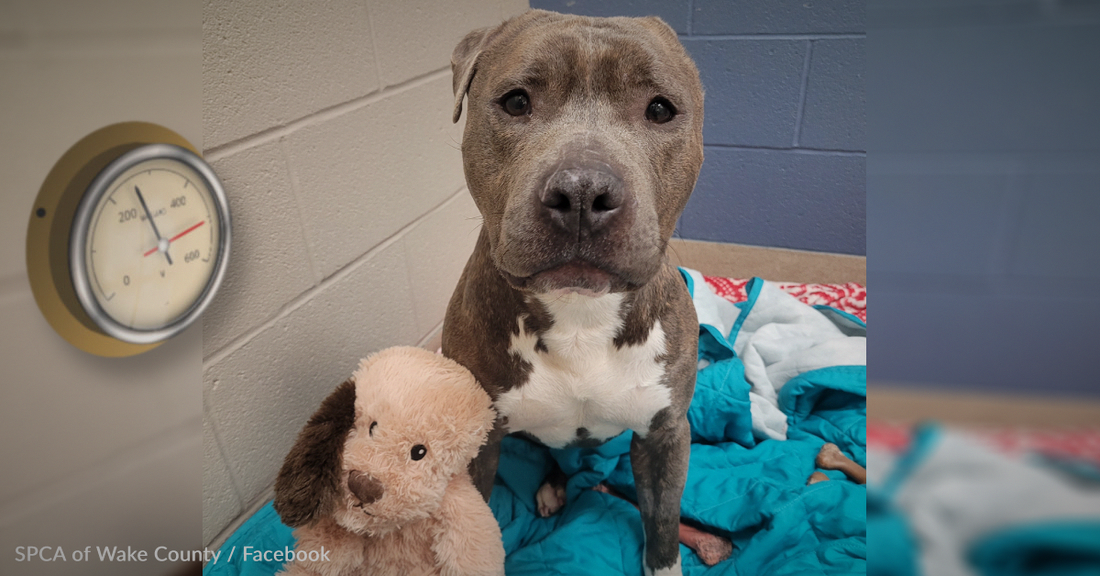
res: 250V
